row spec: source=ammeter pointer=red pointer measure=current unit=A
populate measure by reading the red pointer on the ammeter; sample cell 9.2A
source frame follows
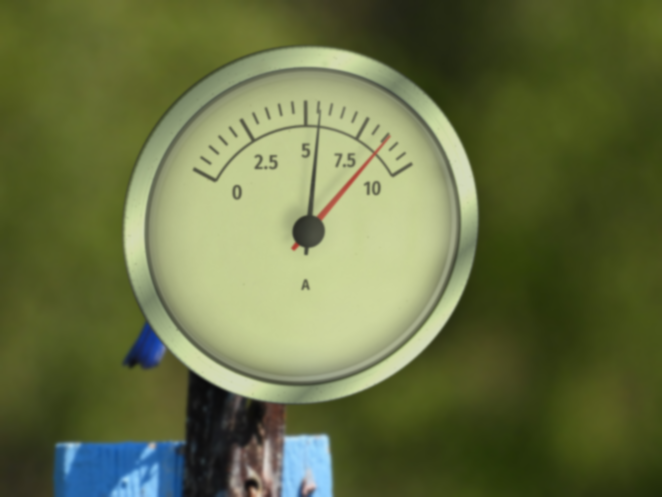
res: 8.5A
